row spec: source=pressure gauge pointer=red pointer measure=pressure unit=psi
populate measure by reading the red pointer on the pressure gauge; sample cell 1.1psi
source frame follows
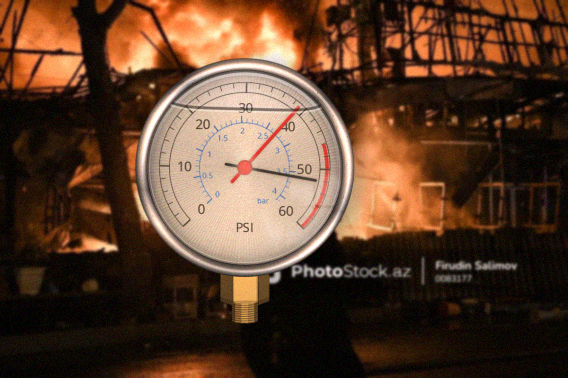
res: 39psi
